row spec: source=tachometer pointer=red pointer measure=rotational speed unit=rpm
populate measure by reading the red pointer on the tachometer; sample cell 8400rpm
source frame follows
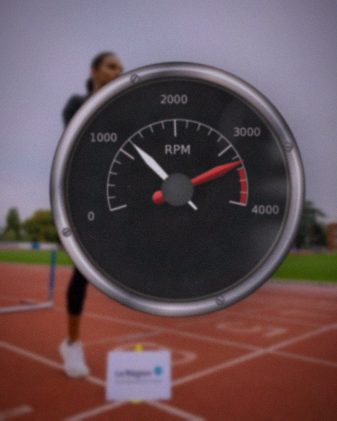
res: 3300rpm
